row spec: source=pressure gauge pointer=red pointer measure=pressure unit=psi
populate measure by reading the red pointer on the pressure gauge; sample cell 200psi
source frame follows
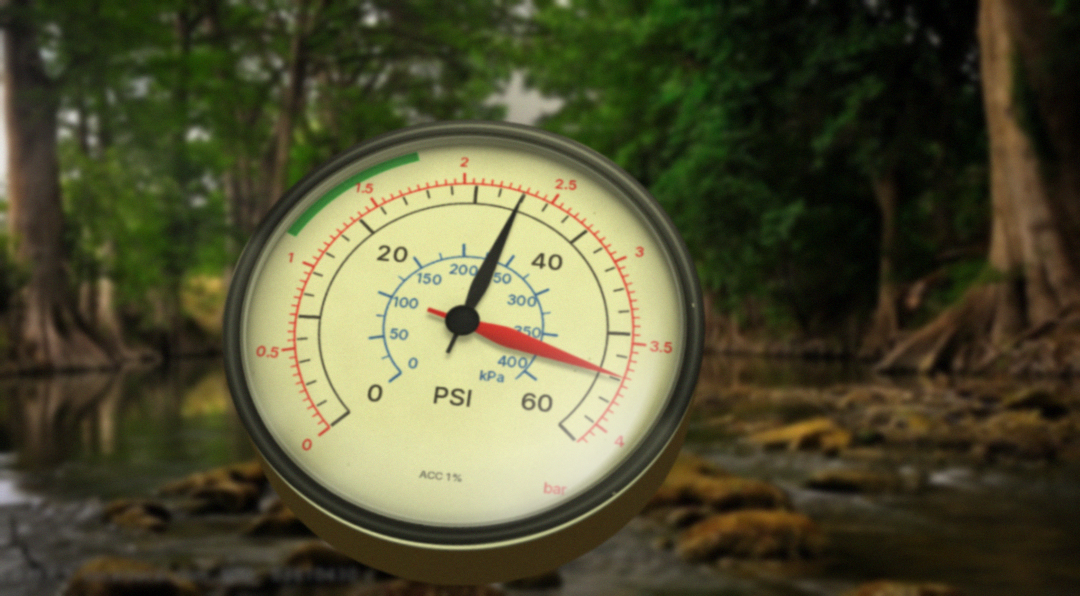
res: 54psi
